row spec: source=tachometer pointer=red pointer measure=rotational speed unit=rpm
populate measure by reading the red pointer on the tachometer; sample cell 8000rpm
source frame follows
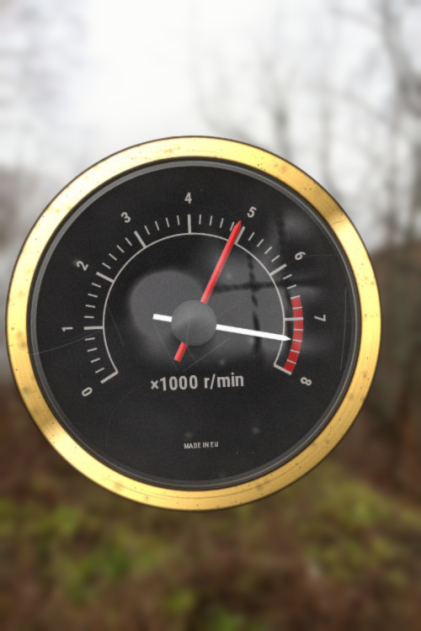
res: 4900rpm
